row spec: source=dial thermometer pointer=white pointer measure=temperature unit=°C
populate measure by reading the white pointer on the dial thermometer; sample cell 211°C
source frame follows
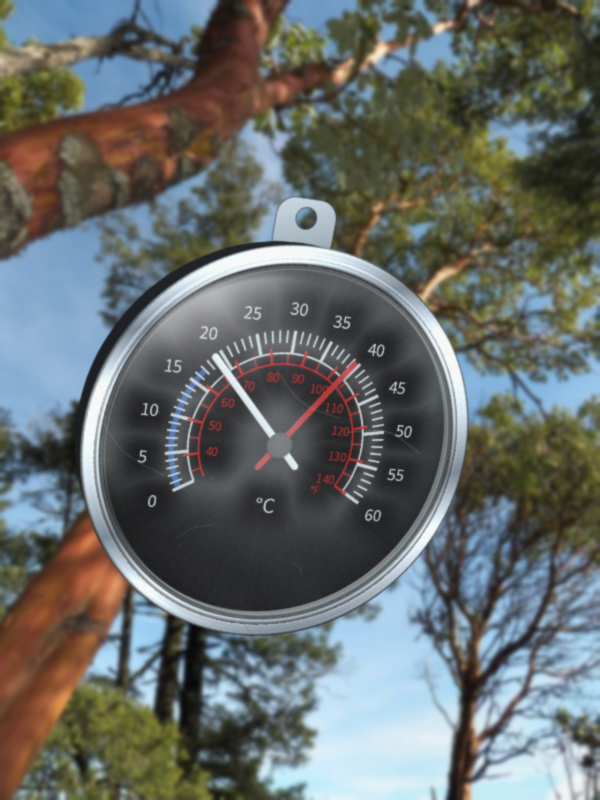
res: 19°C
